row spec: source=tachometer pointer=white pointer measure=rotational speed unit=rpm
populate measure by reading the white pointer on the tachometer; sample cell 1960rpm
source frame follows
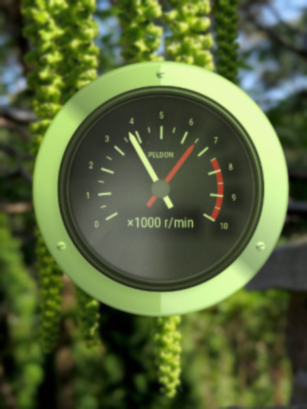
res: 3750rpm
